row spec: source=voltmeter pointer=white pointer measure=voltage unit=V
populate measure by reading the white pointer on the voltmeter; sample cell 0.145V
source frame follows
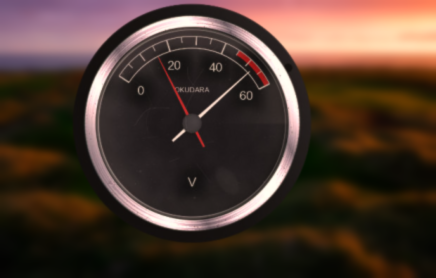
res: 52.5V
